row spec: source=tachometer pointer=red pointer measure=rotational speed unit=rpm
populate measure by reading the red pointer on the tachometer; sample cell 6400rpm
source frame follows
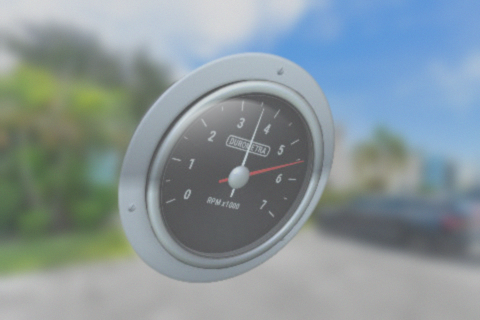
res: 5500rpm
